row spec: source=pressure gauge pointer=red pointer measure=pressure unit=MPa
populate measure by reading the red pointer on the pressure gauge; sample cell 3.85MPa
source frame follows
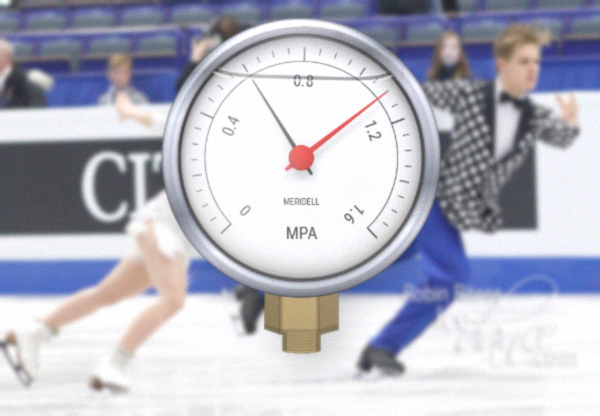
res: 1.1MPa
